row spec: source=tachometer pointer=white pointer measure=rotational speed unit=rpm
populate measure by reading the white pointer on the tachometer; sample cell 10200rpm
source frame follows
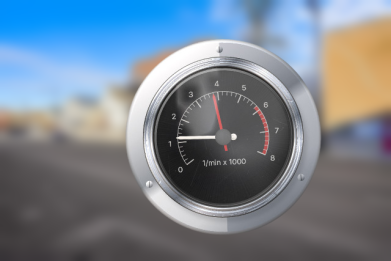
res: 1200rpm
